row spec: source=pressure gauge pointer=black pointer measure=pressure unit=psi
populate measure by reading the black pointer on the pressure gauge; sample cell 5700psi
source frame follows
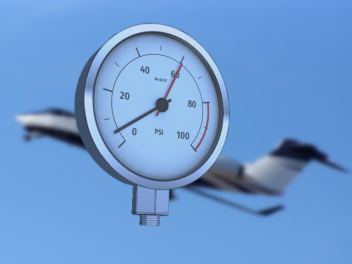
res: 5psi
